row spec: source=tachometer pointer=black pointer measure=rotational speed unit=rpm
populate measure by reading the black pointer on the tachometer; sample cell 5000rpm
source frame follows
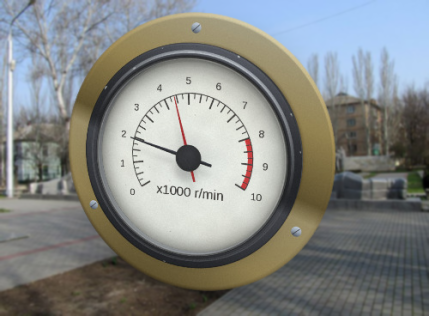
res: 2000rpm
